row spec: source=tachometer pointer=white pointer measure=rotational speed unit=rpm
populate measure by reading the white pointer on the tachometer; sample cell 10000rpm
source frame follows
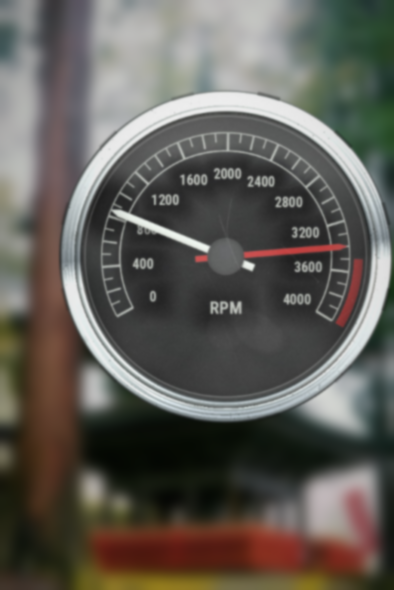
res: 850rpm
